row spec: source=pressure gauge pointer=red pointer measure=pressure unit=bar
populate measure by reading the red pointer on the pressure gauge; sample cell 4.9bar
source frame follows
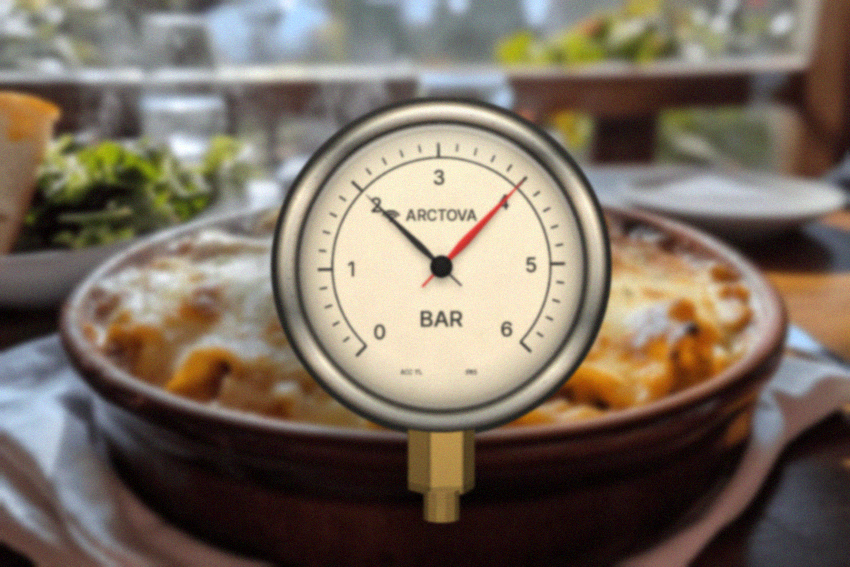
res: 4bar
